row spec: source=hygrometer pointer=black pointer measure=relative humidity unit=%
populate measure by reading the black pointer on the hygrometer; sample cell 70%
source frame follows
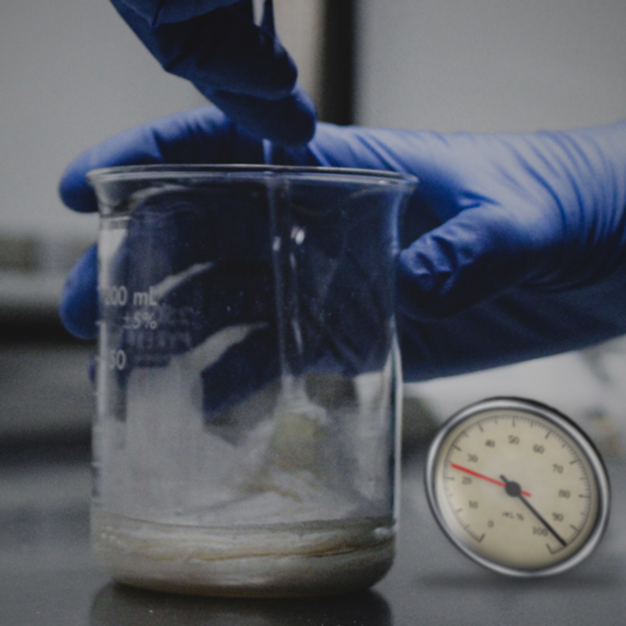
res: 95%
